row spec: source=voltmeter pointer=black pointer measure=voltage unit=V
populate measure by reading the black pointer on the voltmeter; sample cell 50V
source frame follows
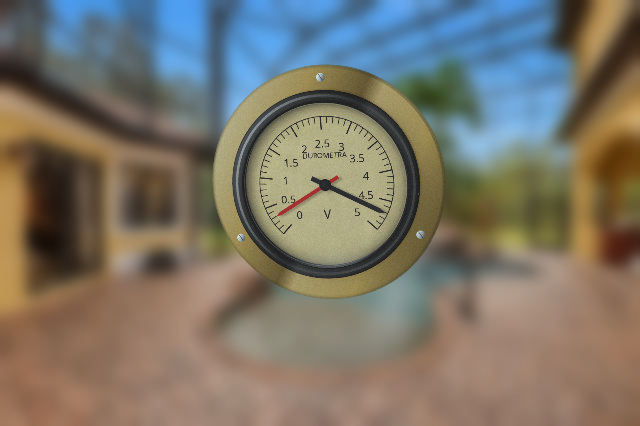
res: 4.7V
